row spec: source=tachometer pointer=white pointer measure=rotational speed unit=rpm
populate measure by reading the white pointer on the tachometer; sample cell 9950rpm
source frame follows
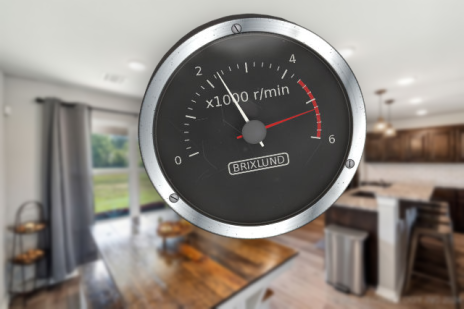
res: 2300rpm
